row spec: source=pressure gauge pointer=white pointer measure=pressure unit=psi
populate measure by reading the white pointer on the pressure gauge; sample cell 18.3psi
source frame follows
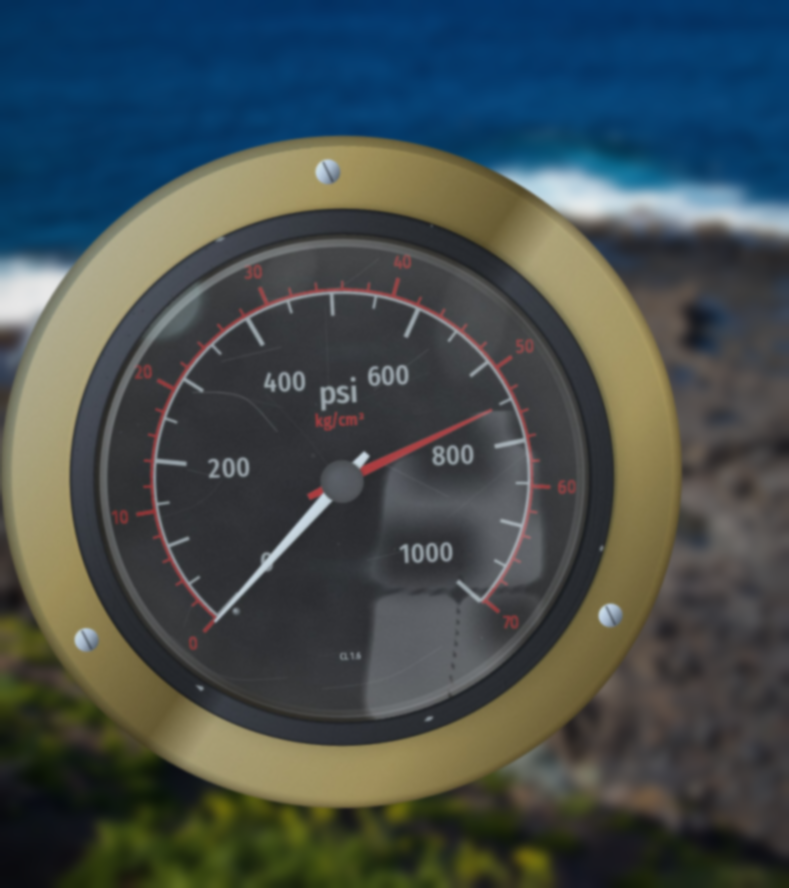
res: 0psi
